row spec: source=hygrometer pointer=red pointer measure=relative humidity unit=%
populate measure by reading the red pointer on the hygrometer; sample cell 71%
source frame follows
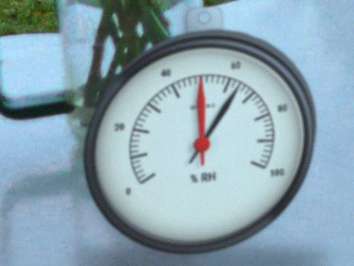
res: 50%
